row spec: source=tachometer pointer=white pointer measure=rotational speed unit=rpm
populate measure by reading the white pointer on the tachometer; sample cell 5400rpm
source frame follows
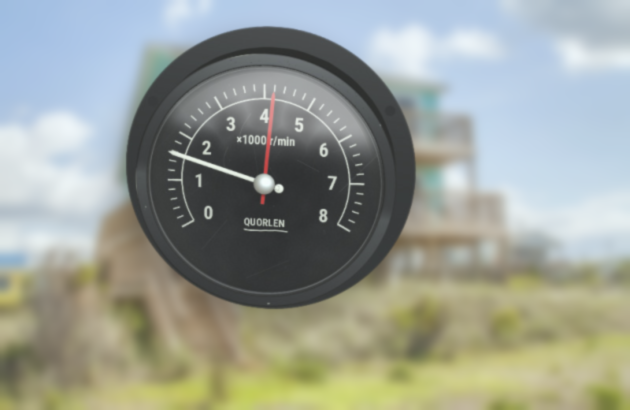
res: 1600rpm
